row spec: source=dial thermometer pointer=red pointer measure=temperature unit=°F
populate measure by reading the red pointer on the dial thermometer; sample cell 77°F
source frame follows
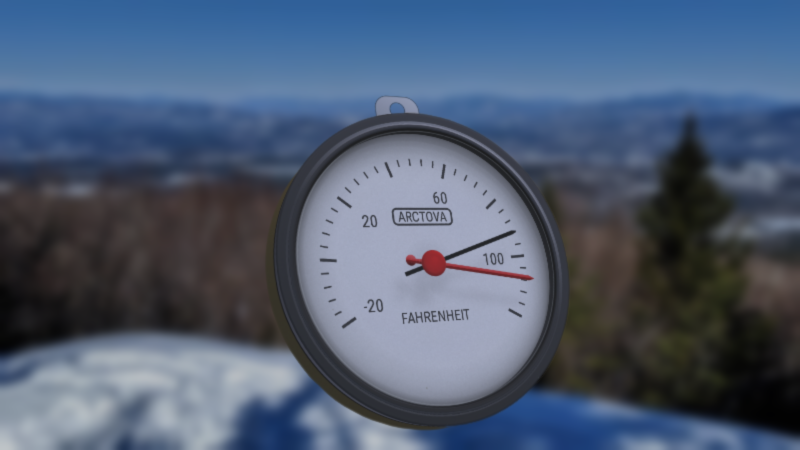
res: 108°F
